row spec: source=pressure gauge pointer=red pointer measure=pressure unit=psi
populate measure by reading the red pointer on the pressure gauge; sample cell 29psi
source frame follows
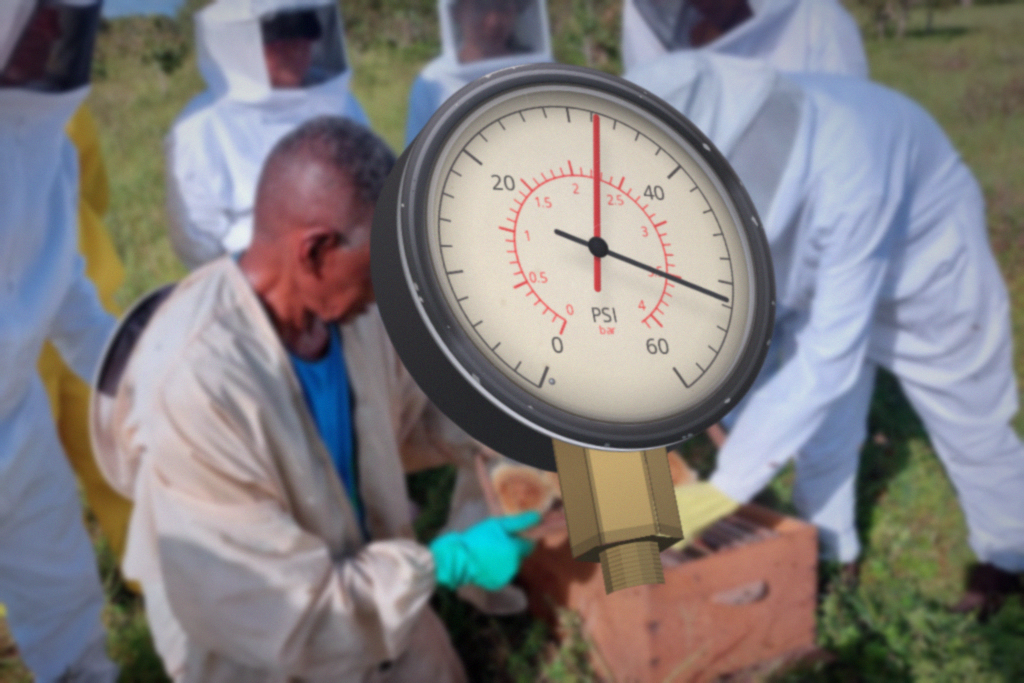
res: 32psi
